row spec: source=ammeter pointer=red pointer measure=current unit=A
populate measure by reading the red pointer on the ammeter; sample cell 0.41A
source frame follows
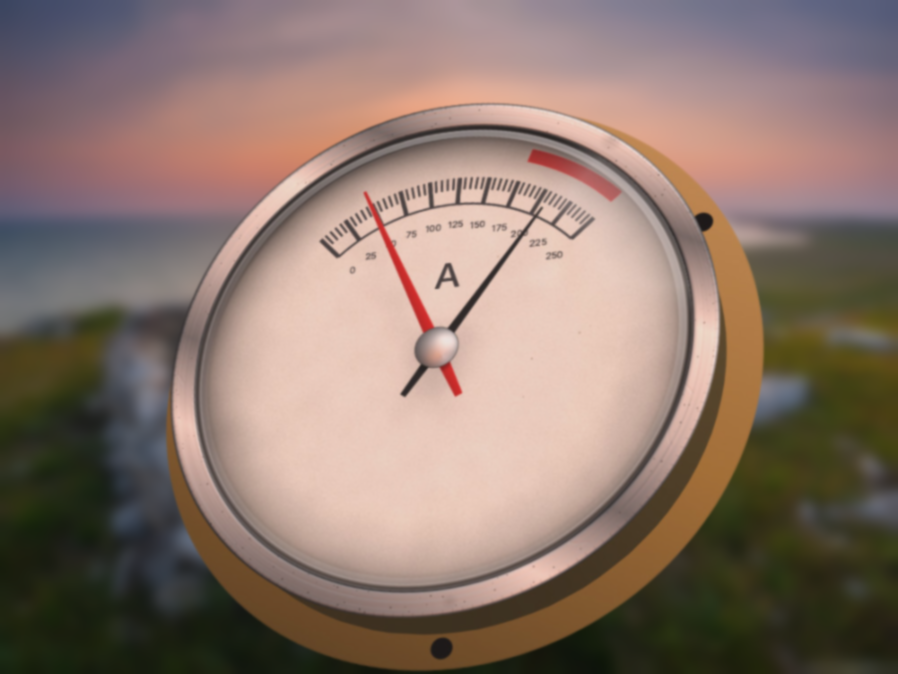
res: 50A
